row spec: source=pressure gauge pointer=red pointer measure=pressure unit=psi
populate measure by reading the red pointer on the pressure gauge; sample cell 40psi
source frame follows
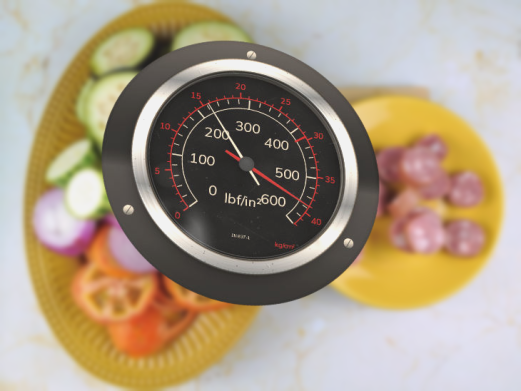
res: 560psi
